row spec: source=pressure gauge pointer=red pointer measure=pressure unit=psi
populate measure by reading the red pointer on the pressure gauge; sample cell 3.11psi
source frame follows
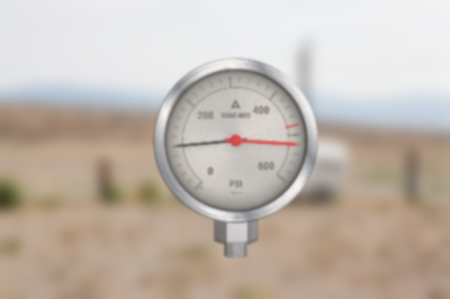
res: 520psi
